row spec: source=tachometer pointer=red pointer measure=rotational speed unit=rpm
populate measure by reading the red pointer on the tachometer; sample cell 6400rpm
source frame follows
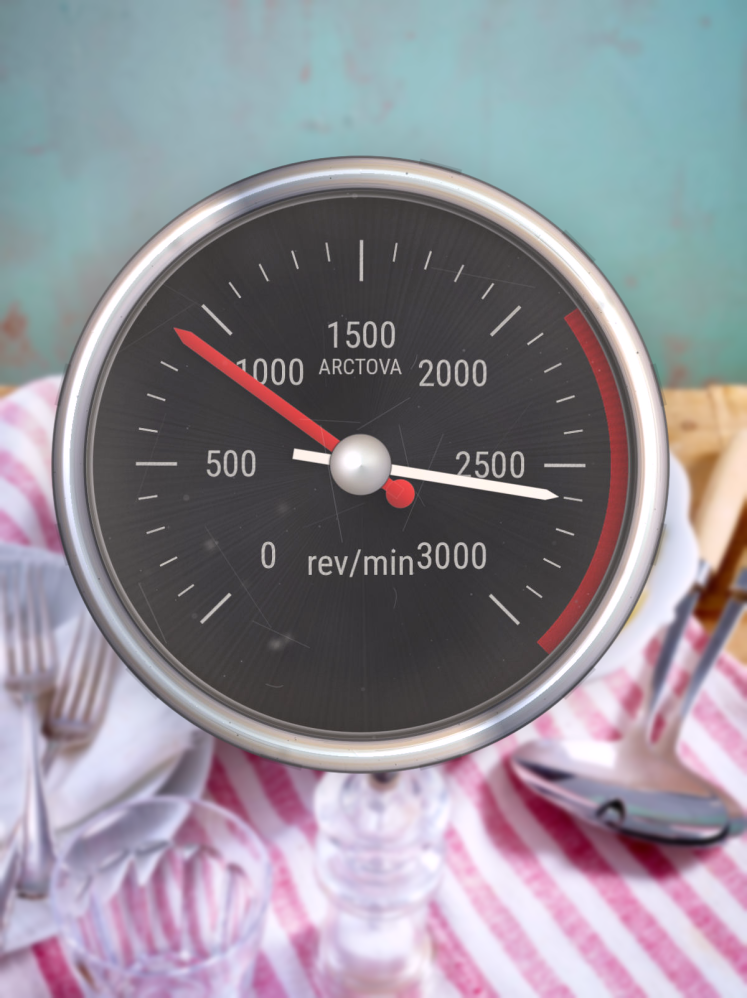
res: 900rpm
